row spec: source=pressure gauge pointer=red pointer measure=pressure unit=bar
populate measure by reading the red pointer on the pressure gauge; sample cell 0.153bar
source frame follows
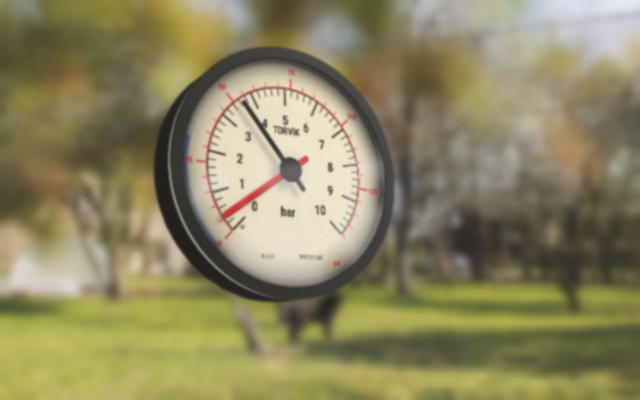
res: 0.4bar
